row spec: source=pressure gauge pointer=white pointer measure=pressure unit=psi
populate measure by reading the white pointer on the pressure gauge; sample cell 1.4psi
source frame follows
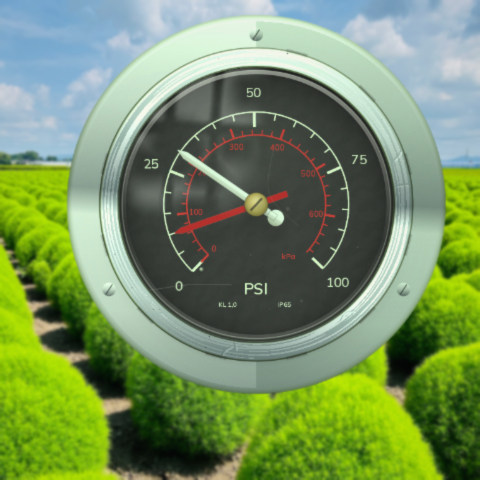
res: 30psi
